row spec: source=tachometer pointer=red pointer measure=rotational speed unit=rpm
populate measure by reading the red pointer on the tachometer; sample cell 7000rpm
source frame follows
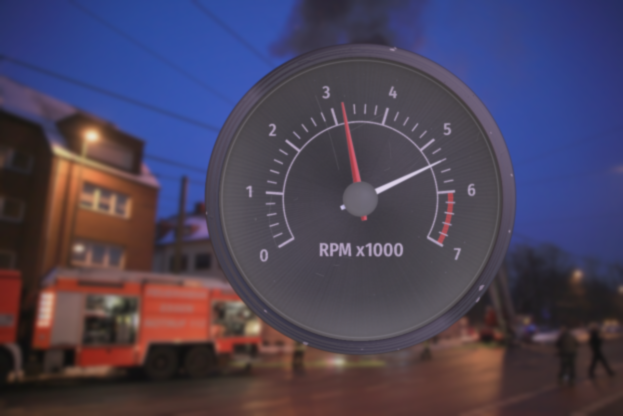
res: 3200rpm
